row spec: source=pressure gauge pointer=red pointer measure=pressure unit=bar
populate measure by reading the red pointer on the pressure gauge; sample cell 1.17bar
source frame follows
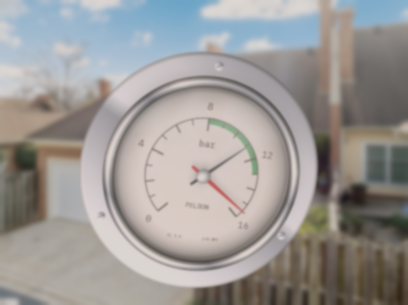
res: 15.5bar
